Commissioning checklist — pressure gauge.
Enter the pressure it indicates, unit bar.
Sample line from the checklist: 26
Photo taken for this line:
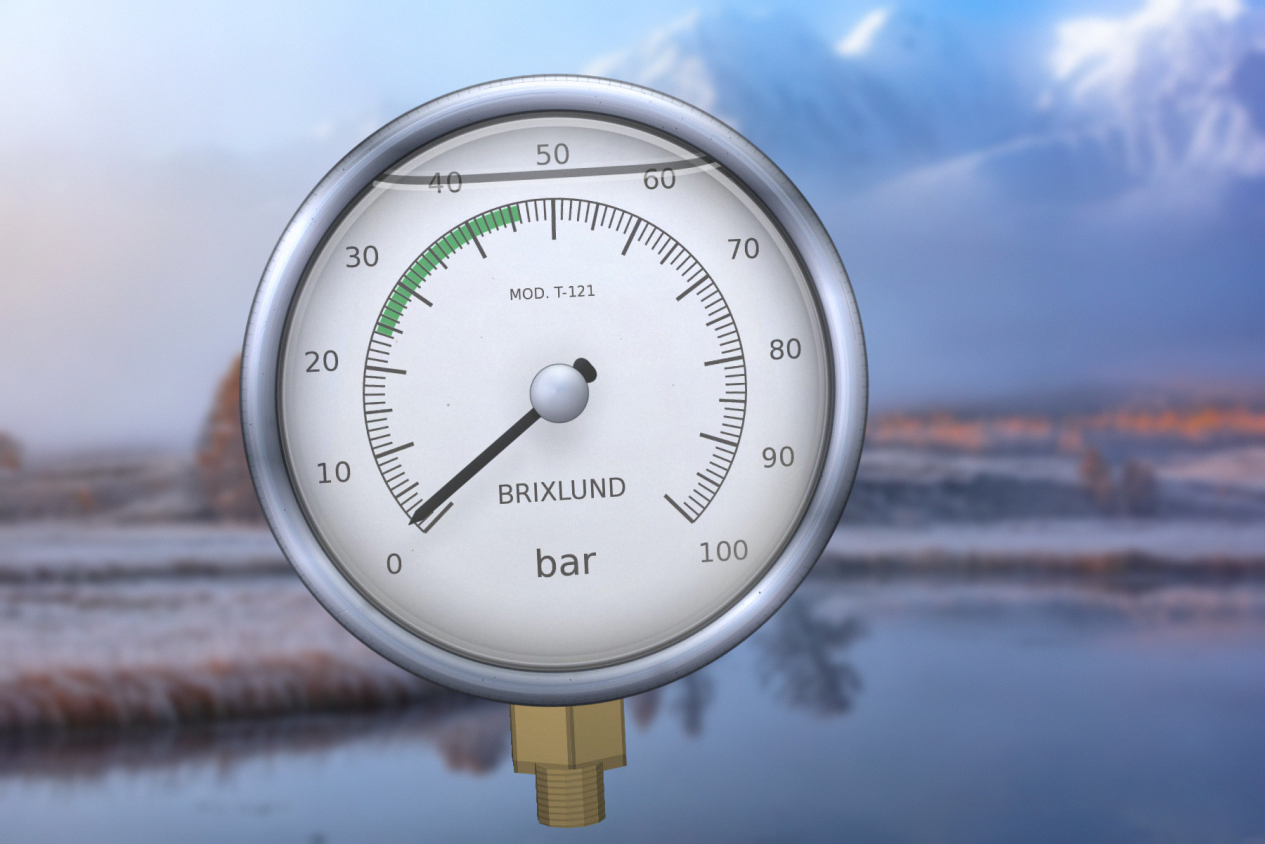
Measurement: 2
